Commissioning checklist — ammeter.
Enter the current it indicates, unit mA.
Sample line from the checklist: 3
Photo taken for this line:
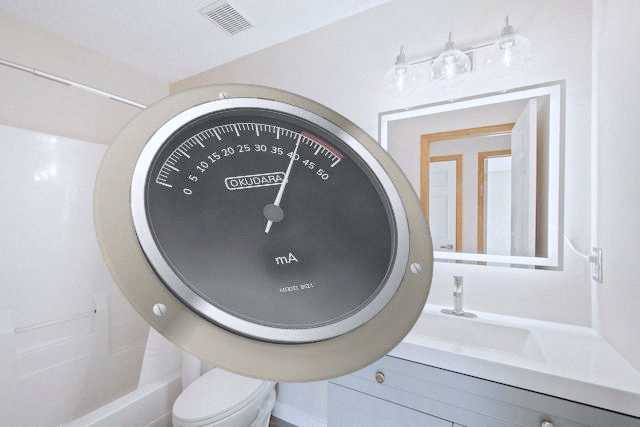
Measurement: 40
